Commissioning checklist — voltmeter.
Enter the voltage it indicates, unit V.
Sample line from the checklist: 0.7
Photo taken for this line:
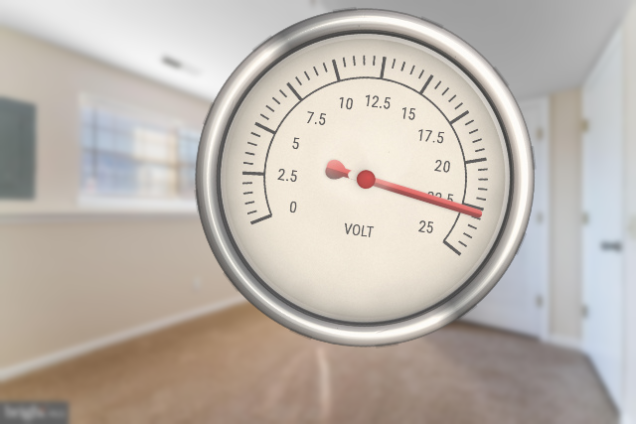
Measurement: 22.75
